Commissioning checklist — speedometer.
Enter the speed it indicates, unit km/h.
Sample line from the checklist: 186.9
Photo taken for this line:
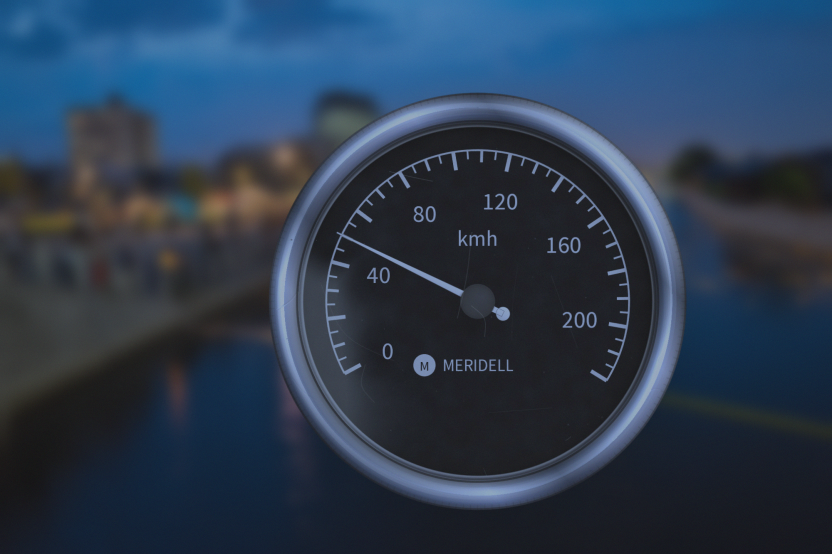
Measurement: 50
